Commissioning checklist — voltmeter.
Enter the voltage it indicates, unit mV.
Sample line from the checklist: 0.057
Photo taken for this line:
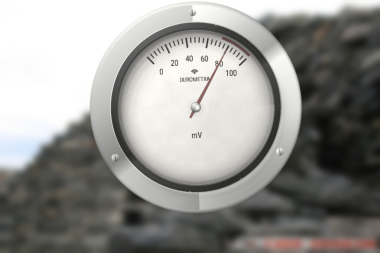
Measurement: 80
